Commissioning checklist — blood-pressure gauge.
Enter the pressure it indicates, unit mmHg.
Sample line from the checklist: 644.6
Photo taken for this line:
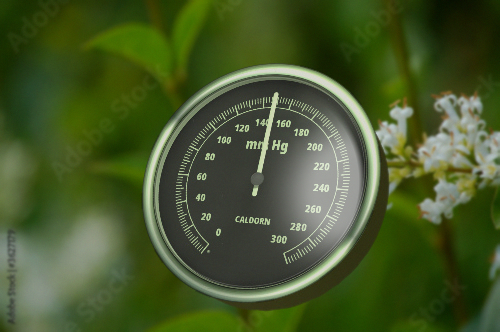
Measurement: 150
